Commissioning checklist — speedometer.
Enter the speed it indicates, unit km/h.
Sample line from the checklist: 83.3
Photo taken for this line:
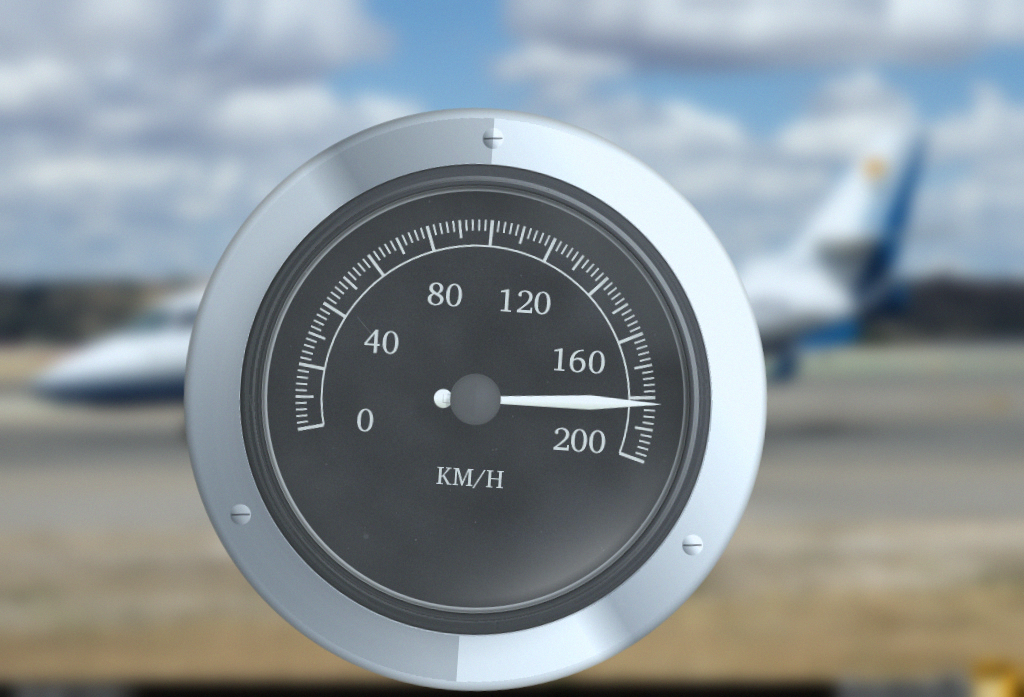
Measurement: 182
